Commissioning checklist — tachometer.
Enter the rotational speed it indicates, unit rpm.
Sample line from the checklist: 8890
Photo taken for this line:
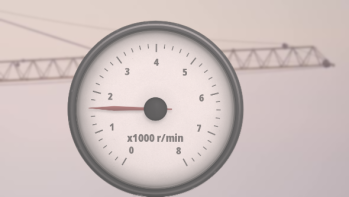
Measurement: 1600
